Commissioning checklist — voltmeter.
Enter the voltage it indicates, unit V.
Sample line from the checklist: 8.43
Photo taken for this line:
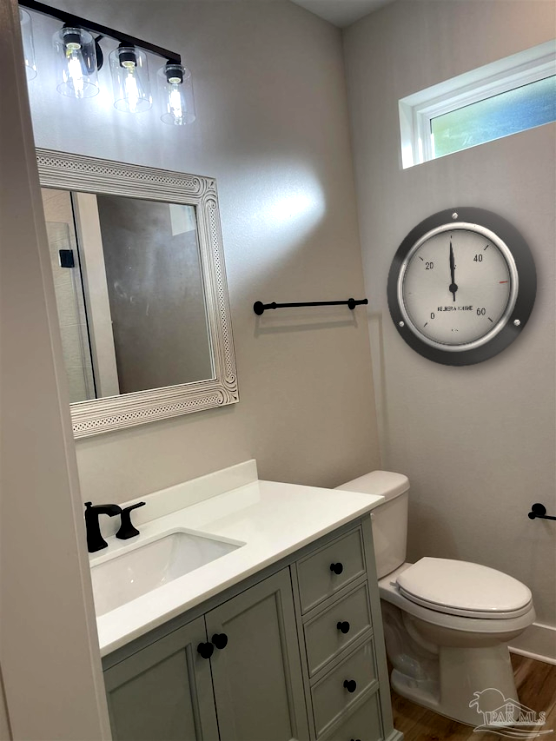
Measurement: 30
